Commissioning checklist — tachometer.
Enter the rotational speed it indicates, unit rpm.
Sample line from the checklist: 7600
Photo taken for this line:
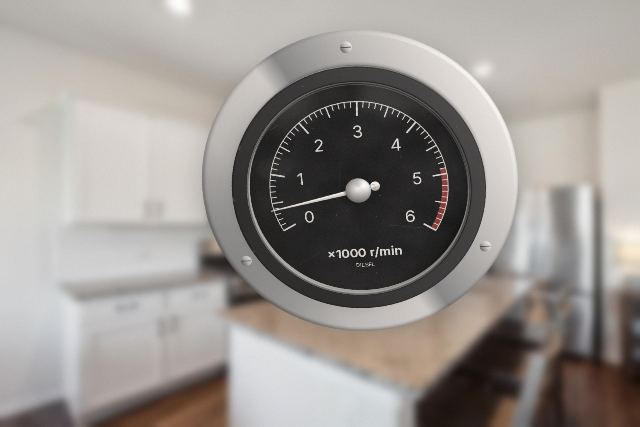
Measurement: 400
